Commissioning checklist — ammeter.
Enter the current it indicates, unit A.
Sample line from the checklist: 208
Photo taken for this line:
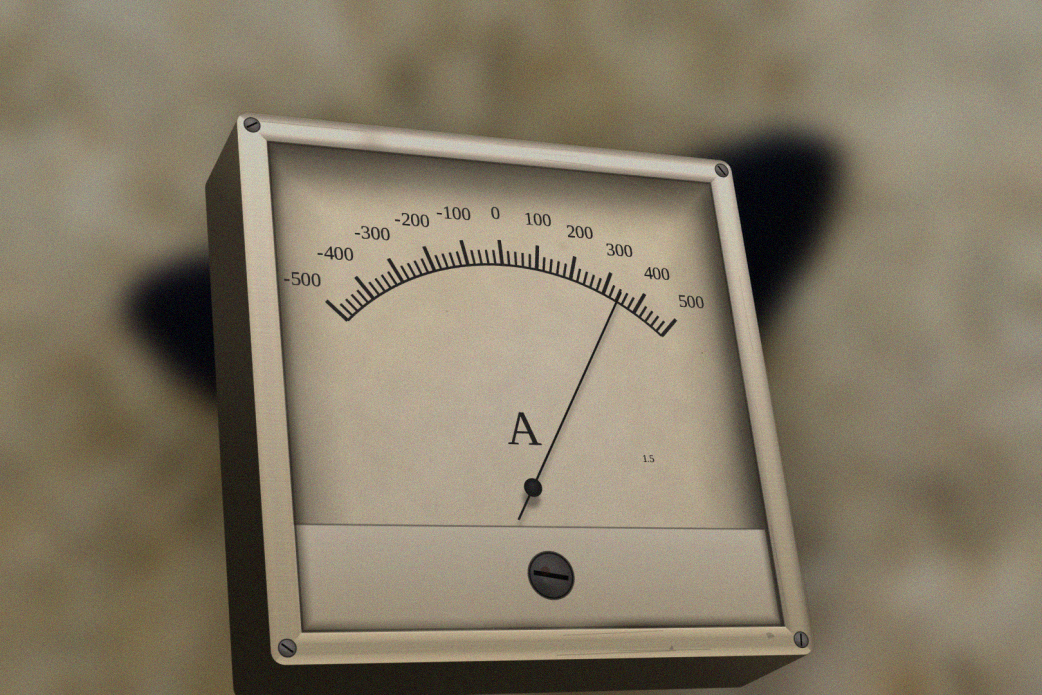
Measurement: 340
